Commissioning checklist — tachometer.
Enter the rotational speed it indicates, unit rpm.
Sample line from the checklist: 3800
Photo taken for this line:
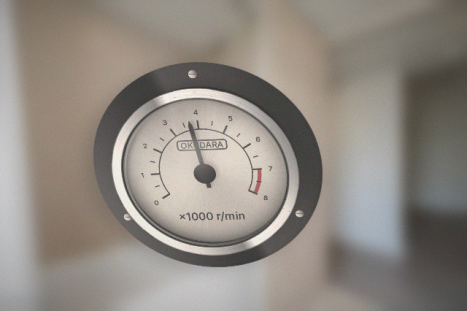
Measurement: 3750
